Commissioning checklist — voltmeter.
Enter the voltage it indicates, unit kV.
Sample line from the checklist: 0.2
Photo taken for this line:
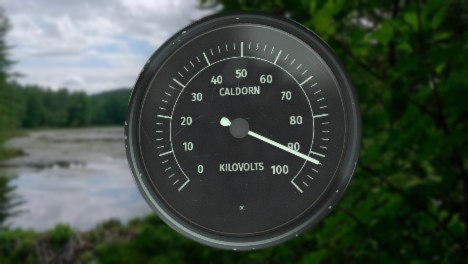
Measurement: 92
